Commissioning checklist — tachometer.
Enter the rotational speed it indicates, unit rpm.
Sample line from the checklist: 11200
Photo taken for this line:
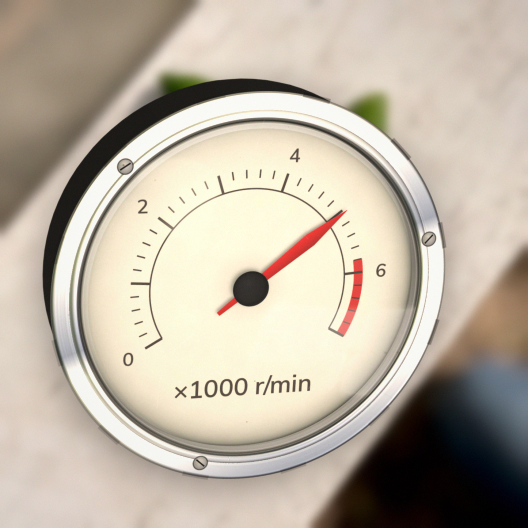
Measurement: 5000
